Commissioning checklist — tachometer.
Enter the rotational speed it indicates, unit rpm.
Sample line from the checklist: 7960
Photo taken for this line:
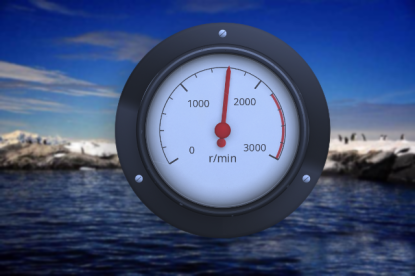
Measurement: 1600
